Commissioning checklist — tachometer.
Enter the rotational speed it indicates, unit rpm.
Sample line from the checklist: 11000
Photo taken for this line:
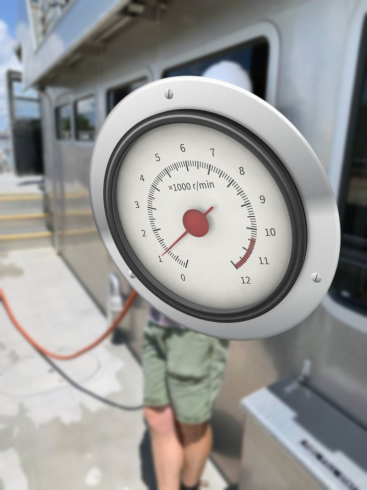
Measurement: 1000
